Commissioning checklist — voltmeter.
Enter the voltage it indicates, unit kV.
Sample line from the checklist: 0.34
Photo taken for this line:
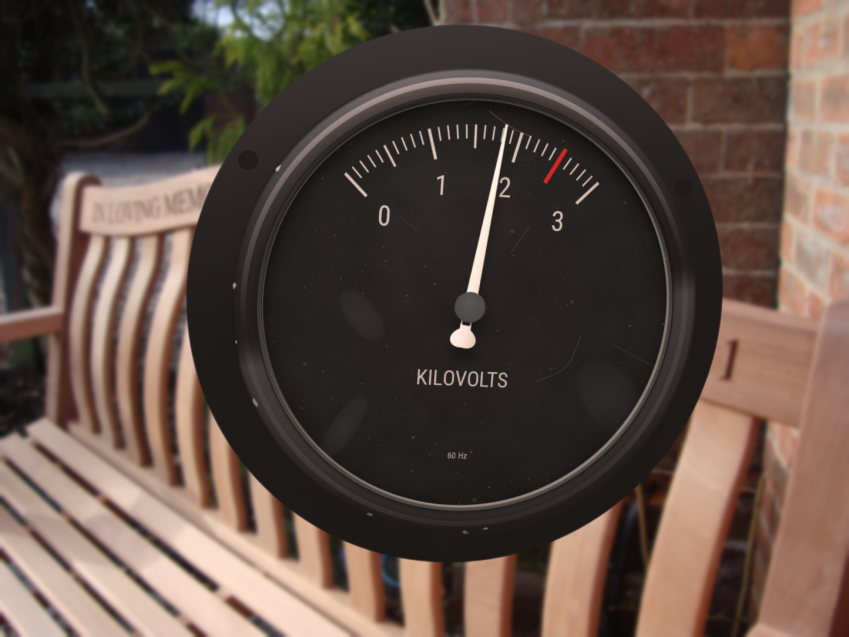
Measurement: 1.8
